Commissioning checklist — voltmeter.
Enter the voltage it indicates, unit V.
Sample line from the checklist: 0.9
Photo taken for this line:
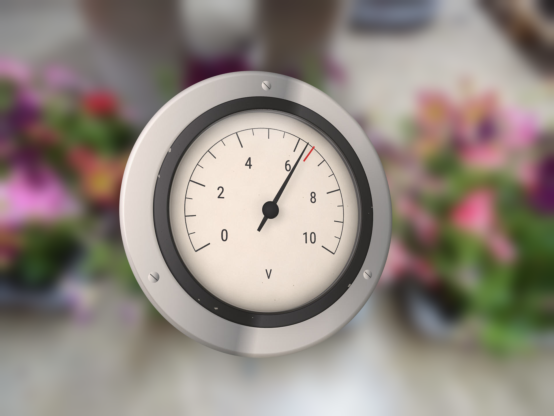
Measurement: 6.25
